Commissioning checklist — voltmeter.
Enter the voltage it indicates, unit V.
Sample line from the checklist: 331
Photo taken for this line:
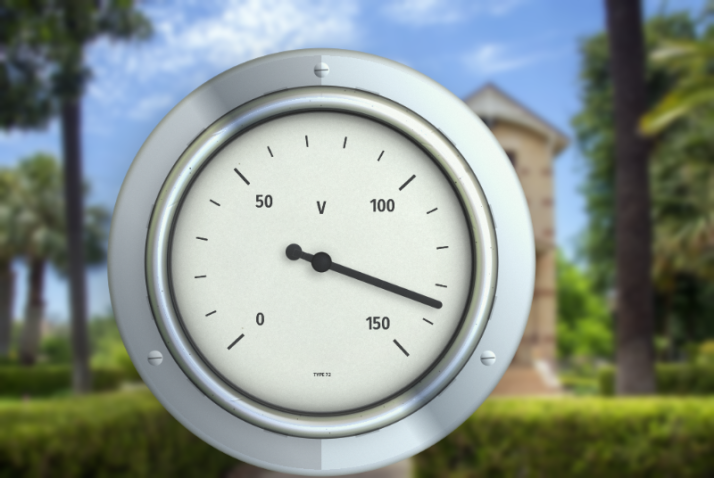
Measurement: 135
